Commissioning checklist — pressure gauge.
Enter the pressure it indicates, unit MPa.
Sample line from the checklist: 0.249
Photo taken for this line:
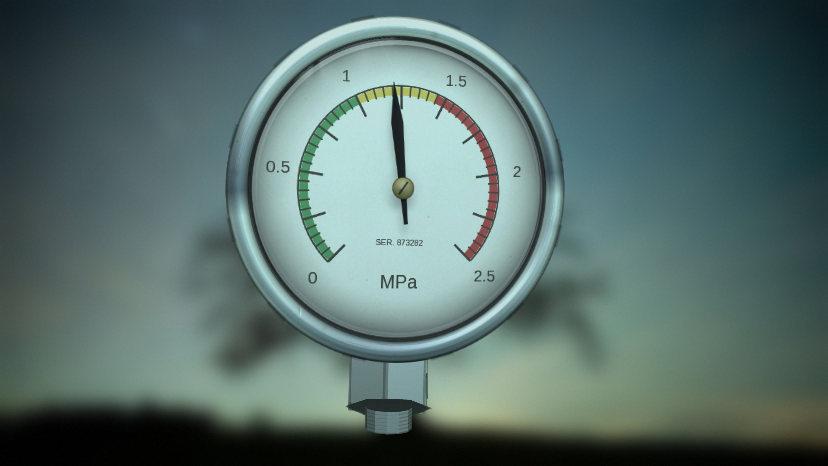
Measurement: 1.2
